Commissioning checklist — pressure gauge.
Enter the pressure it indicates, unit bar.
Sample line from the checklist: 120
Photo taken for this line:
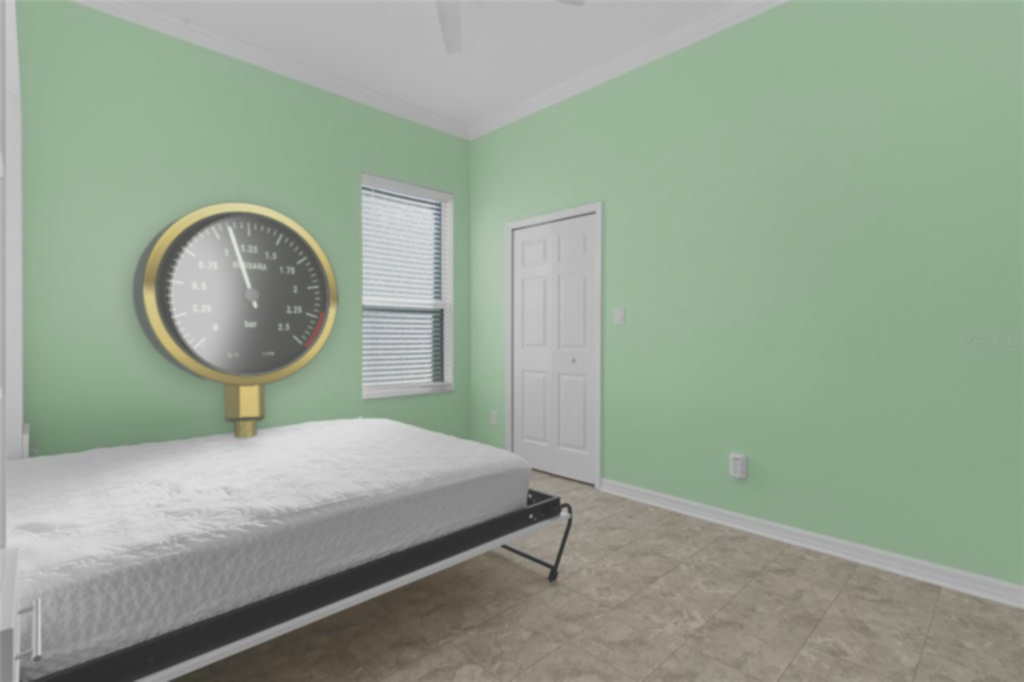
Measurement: 1.1
